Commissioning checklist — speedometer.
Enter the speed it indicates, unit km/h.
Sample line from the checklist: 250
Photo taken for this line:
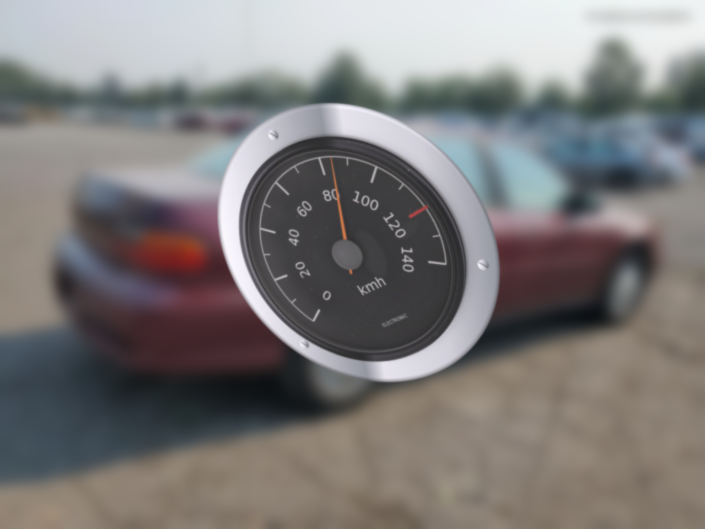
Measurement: 85
